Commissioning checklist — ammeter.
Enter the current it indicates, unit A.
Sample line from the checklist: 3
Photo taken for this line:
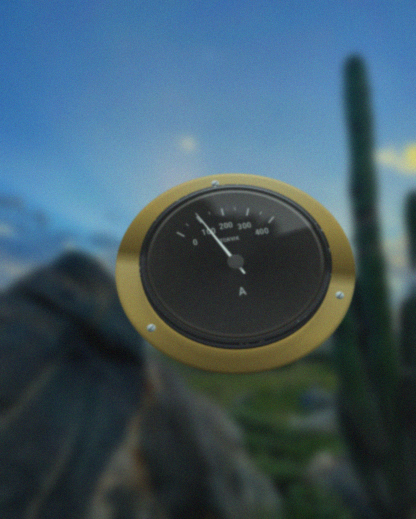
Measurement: 100
